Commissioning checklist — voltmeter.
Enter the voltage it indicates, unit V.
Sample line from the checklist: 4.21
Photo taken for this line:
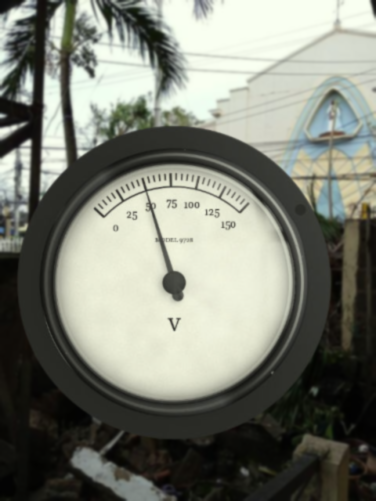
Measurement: 50
